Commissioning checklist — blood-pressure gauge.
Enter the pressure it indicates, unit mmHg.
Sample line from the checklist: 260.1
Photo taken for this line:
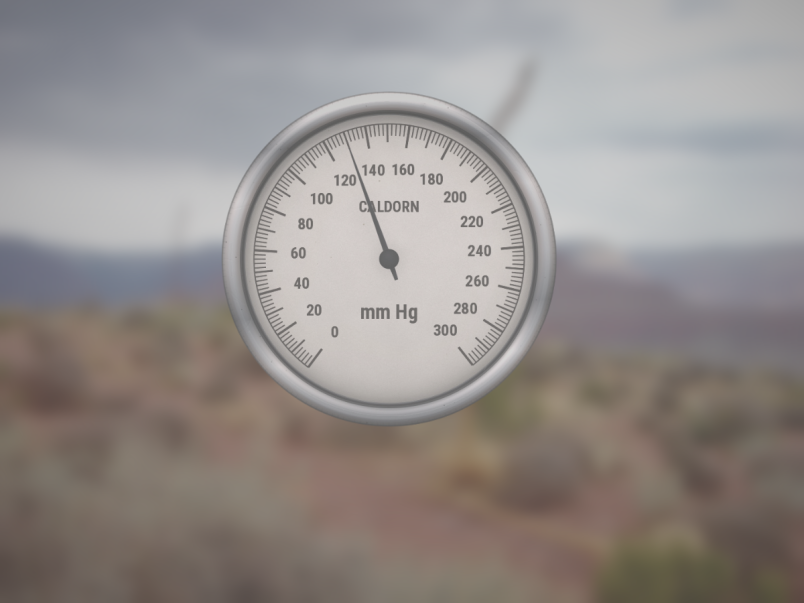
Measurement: 130
